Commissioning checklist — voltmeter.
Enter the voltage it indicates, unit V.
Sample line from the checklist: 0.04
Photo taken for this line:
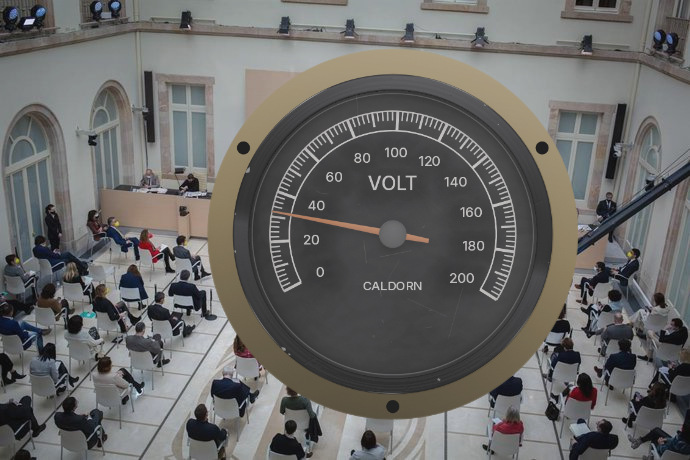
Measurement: 32
